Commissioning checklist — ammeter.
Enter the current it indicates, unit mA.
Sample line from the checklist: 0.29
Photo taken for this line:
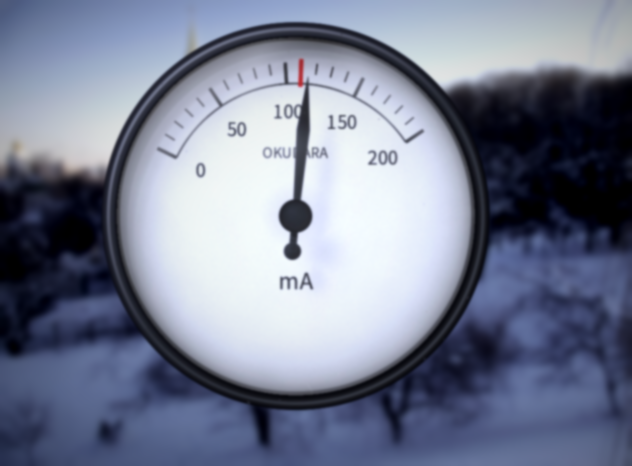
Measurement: 115
